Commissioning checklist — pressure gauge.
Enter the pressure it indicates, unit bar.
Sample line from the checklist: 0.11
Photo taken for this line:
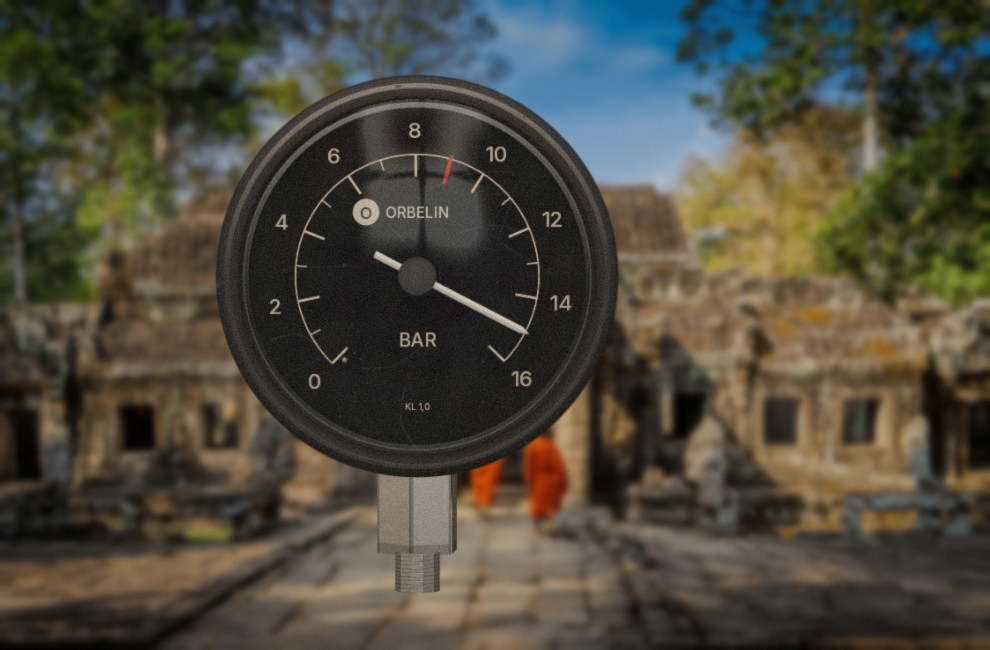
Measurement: 15
